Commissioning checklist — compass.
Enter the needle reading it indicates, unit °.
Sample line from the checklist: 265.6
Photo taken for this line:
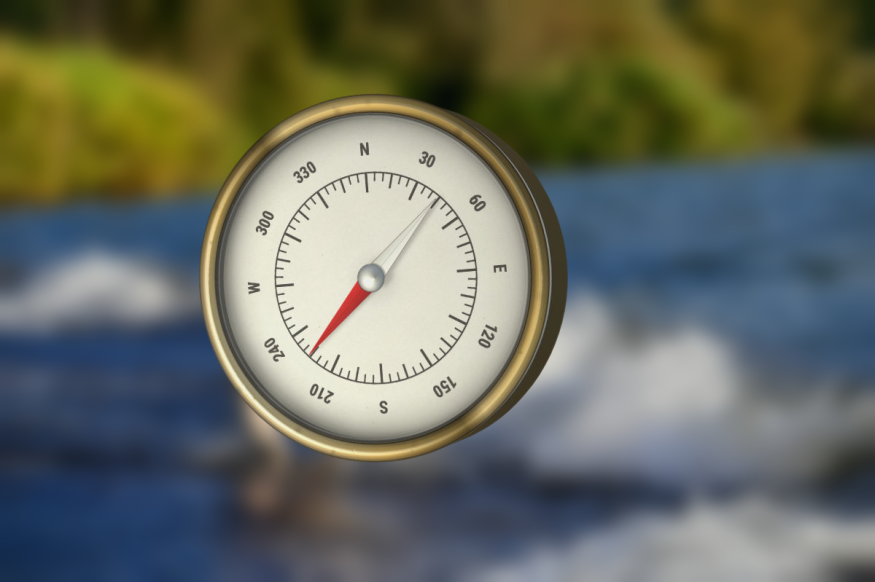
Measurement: 225
